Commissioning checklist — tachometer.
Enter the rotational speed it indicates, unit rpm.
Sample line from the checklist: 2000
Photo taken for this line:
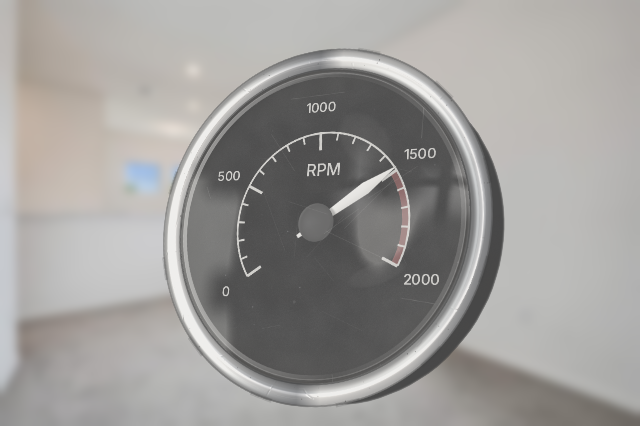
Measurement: 1500
